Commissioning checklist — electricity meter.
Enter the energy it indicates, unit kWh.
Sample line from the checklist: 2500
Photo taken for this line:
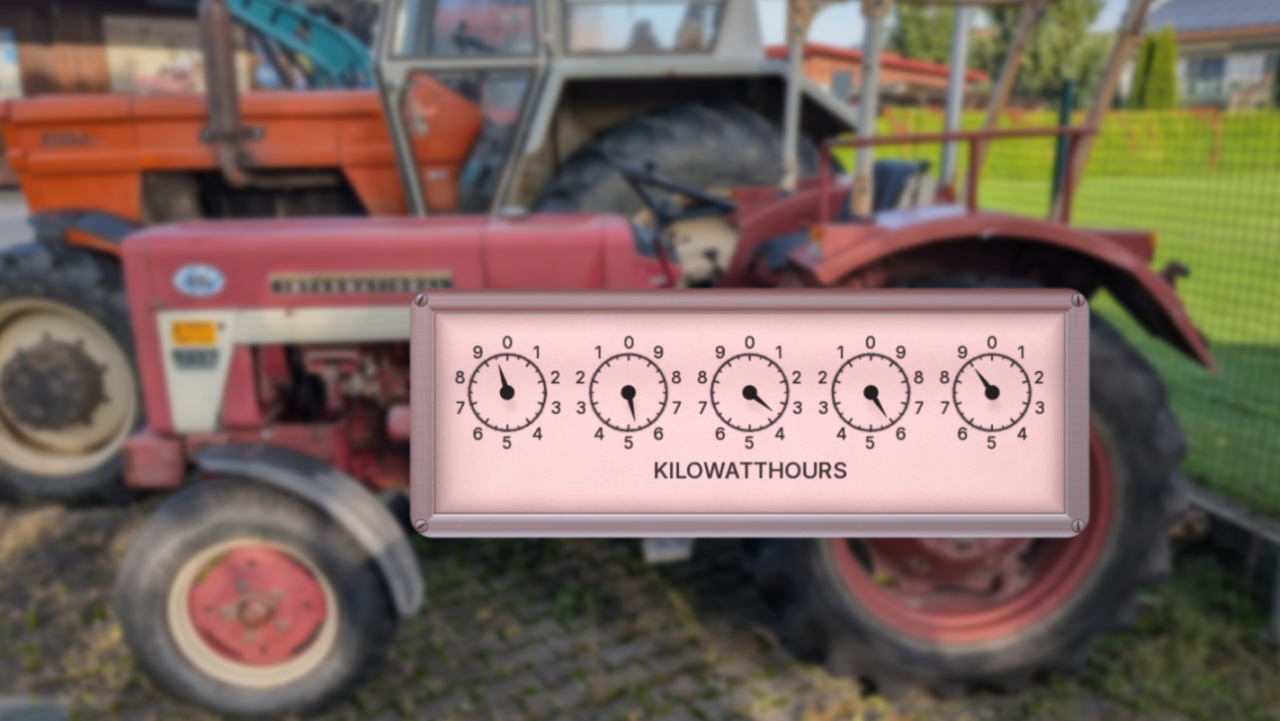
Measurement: 95359
